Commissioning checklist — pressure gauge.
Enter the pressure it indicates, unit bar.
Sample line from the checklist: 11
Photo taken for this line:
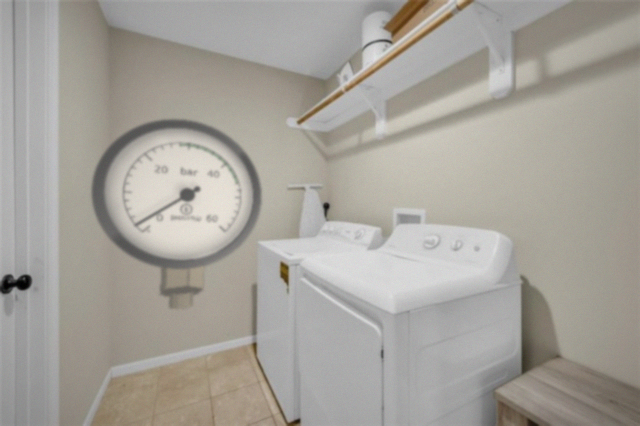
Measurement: 2
